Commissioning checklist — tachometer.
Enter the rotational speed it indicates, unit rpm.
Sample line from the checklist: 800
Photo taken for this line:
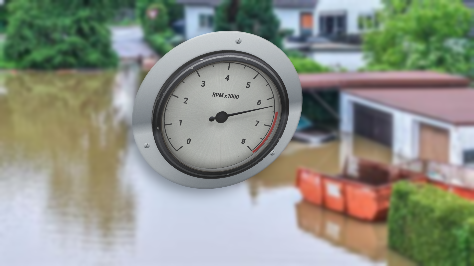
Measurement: 6250
